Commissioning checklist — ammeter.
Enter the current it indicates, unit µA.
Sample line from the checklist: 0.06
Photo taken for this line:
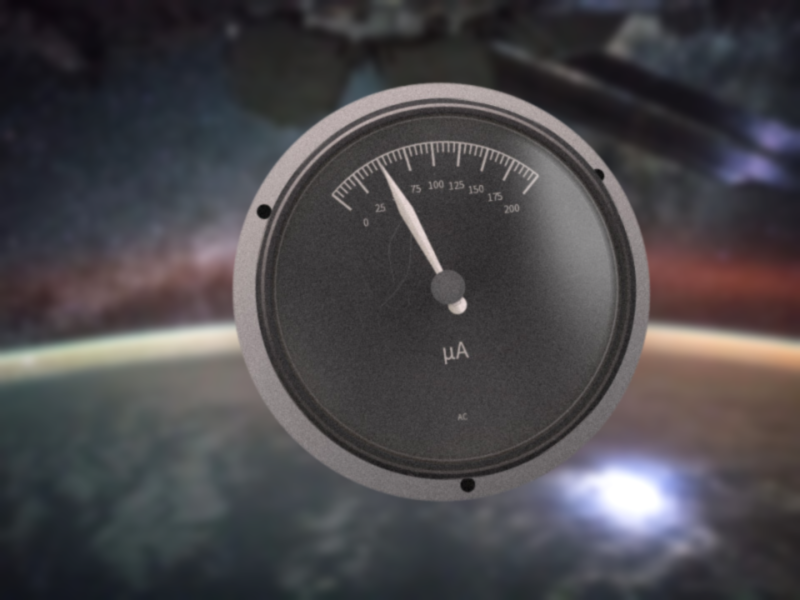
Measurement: 50
